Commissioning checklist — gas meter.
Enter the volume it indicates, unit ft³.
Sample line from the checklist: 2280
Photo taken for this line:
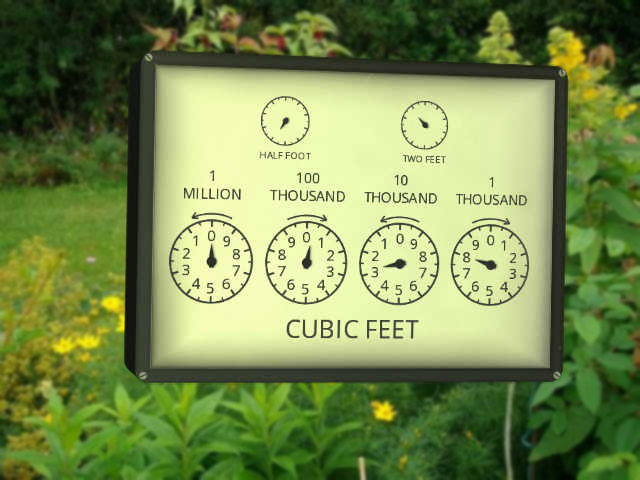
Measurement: 2800
